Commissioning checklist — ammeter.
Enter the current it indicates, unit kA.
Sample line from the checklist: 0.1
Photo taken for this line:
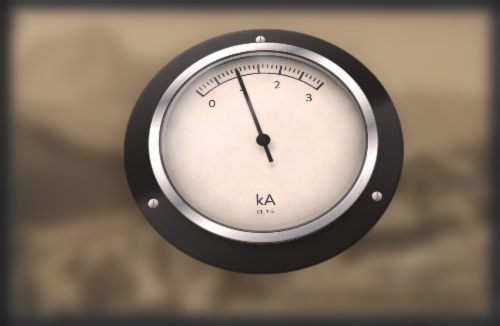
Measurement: 1
